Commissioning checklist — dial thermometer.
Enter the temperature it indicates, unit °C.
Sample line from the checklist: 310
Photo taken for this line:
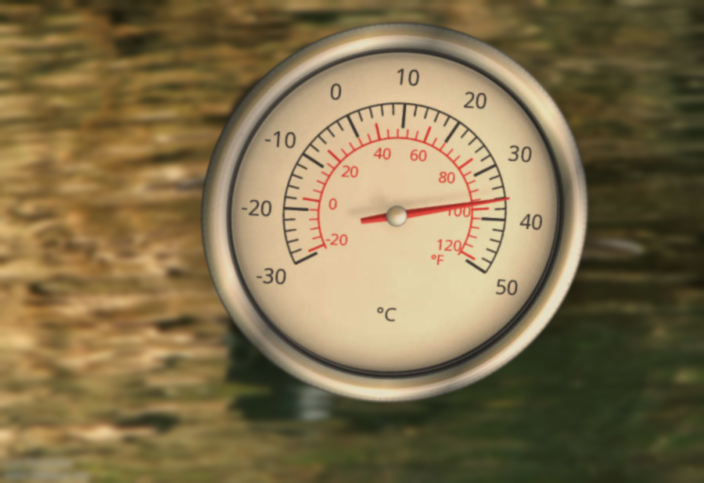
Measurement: 36
